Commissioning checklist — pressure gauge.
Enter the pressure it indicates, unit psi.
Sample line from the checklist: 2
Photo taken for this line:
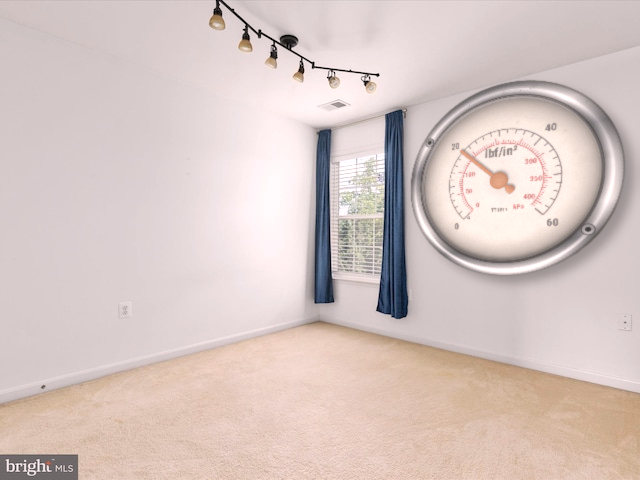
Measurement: 20
